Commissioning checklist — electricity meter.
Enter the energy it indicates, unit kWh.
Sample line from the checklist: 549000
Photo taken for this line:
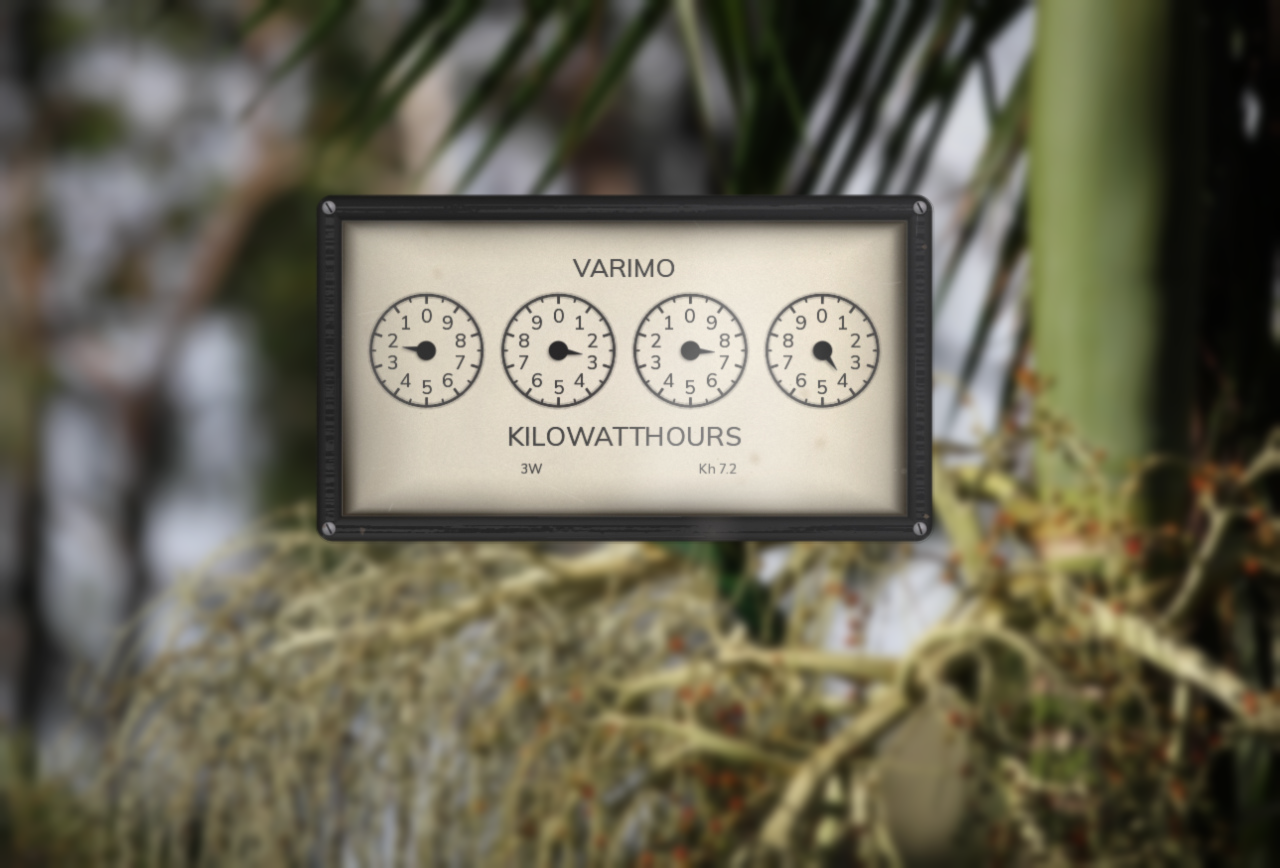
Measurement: 2274
